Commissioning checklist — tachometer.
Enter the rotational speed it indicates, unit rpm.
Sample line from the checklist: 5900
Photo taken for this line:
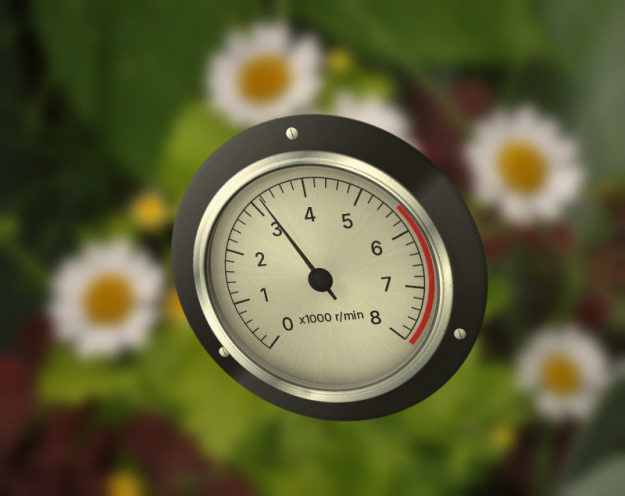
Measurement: 3200
